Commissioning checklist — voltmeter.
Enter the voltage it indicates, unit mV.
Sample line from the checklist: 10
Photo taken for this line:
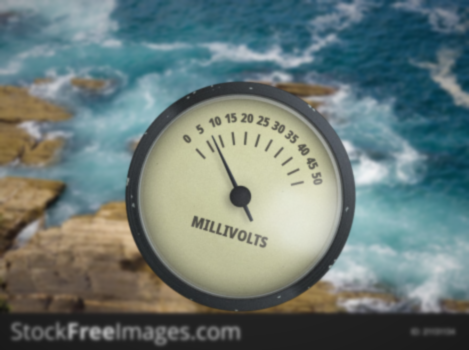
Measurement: 7.5
